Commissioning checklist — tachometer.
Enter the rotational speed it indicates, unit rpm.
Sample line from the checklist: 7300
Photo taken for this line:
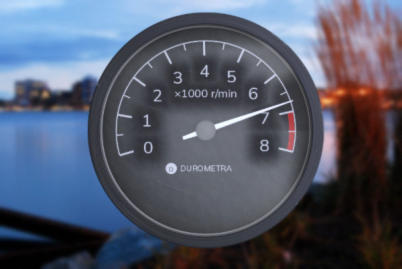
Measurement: 6750
